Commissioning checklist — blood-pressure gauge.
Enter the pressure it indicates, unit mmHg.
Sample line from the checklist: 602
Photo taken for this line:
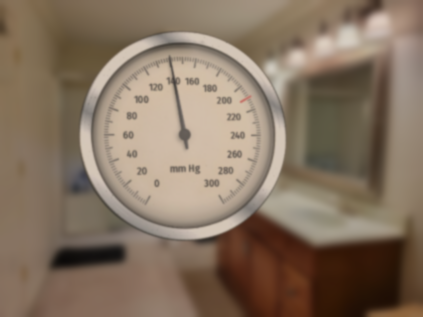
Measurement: 140
